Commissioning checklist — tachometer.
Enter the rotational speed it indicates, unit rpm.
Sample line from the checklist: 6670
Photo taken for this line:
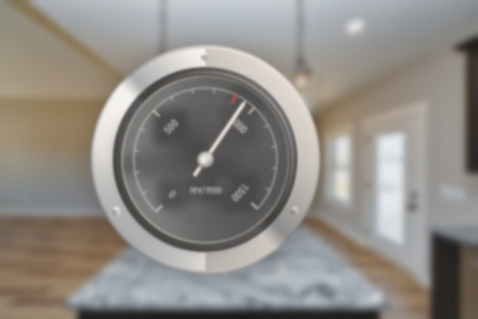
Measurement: 950
